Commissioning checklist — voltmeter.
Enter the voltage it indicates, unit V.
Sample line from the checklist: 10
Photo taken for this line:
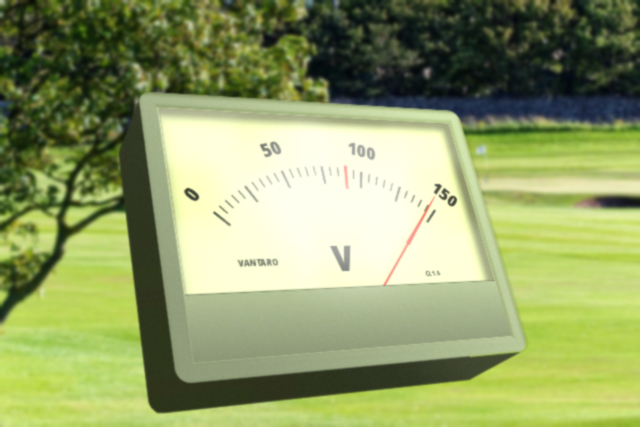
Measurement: 145
